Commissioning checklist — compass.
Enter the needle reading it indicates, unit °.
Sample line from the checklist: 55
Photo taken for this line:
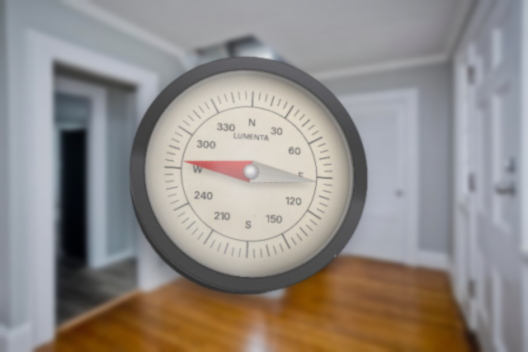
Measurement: 275
